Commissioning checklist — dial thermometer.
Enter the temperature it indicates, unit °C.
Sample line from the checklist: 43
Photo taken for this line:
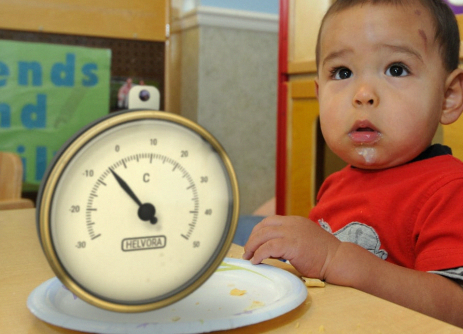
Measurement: -5
